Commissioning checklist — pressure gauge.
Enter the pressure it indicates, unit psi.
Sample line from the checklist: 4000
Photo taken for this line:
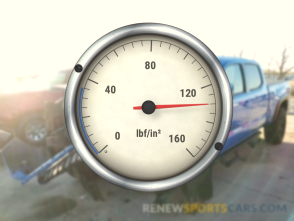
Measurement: 130
